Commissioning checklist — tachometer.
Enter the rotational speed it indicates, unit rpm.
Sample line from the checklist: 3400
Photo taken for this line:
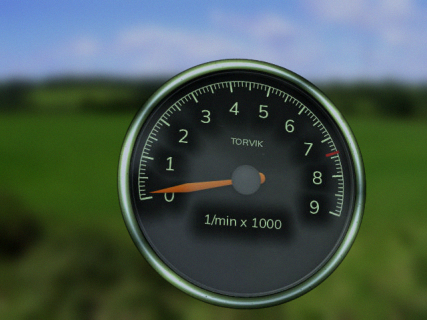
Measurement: 100
